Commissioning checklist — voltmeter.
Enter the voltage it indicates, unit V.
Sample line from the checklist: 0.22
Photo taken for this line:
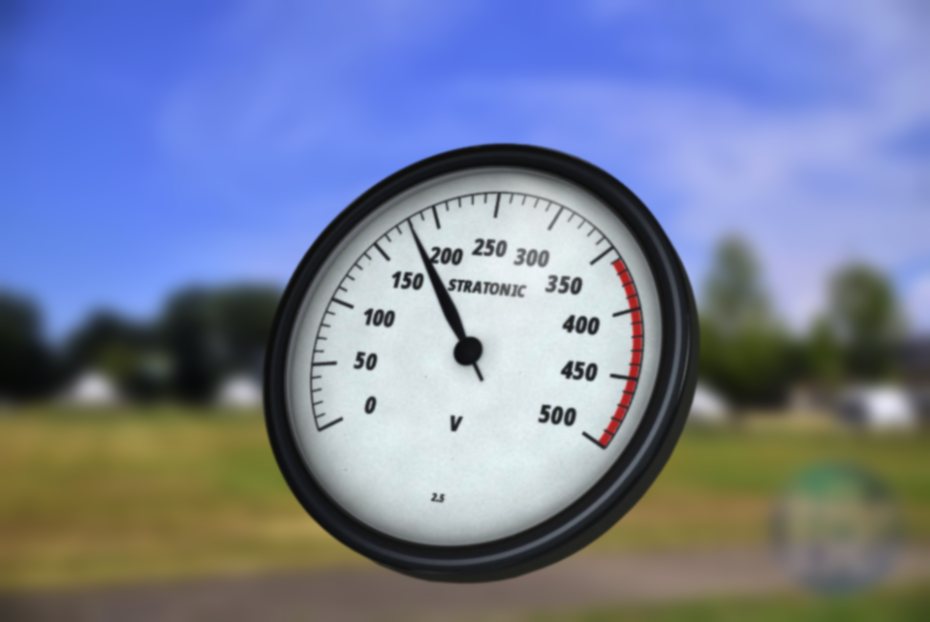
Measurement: 180
